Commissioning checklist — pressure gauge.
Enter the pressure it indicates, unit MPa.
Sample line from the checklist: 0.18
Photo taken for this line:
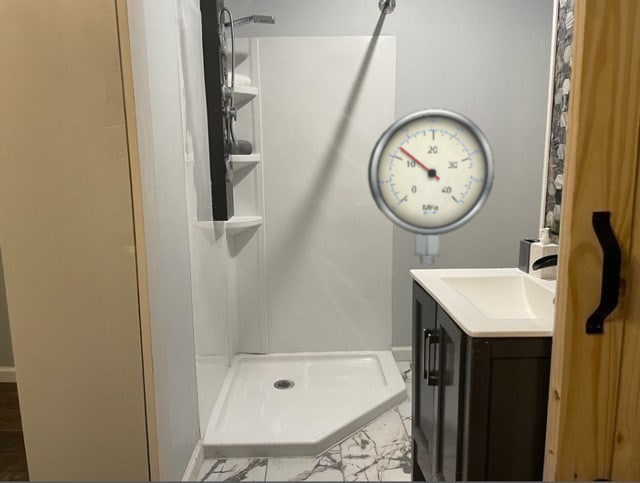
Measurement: 12
